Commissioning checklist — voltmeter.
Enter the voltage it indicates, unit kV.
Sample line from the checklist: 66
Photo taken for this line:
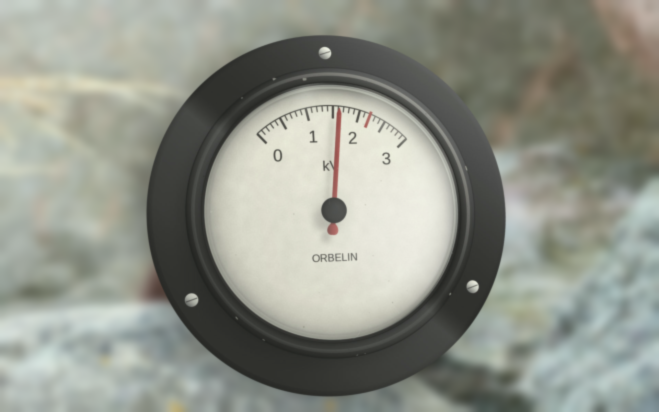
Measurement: 1.6
